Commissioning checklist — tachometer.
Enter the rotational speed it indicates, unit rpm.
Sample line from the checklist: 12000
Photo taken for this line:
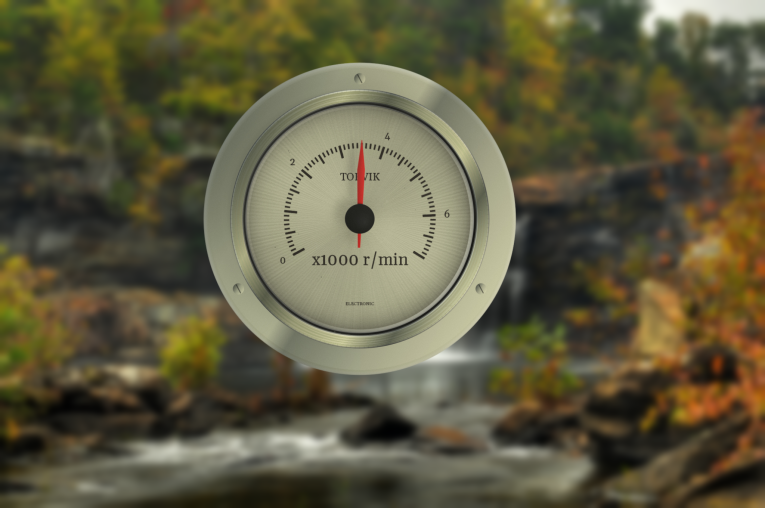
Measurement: 3500
